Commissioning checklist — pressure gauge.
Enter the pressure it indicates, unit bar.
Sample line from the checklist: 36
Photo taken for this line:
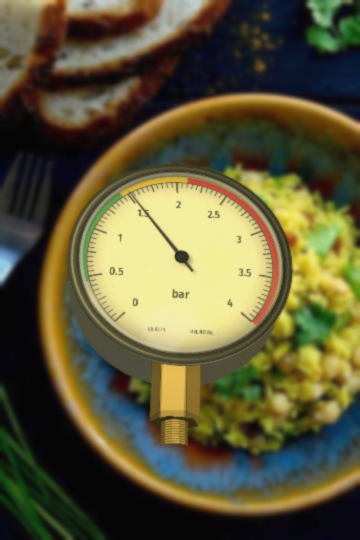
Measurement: 1.5
